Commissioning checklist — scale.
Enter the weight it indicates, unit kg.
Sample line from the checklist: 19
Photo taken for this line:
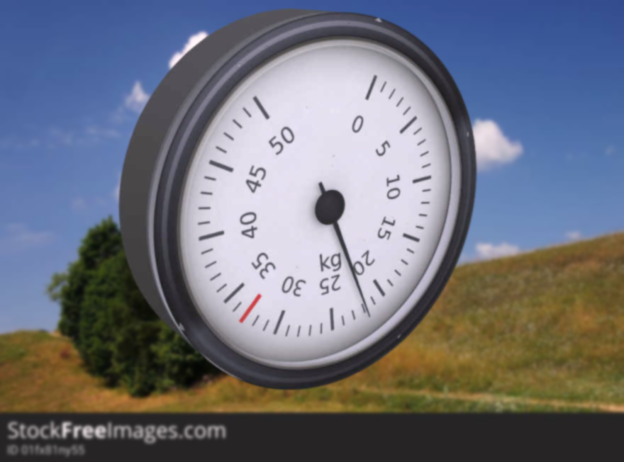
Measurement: 22
